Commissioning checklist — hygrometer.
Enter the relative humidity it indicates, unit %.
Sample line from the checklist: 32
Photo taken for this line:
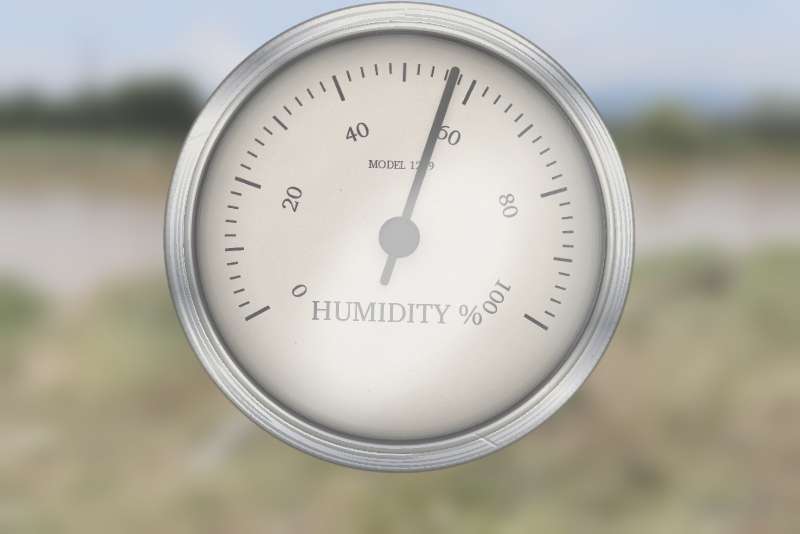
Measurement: 57
